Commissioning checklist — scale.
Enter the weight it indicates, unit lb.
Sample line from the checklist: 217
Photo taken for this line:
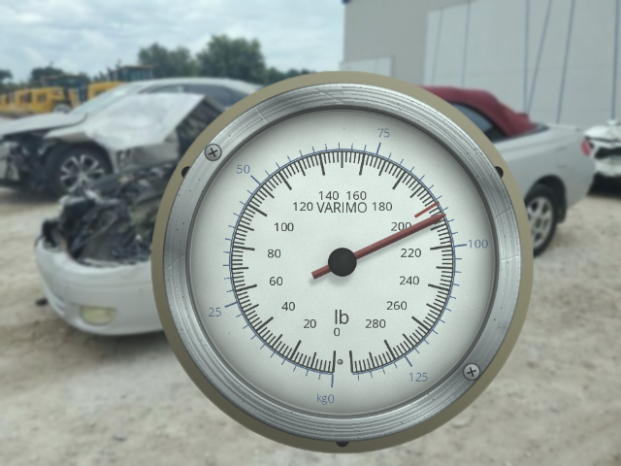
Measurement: 206
